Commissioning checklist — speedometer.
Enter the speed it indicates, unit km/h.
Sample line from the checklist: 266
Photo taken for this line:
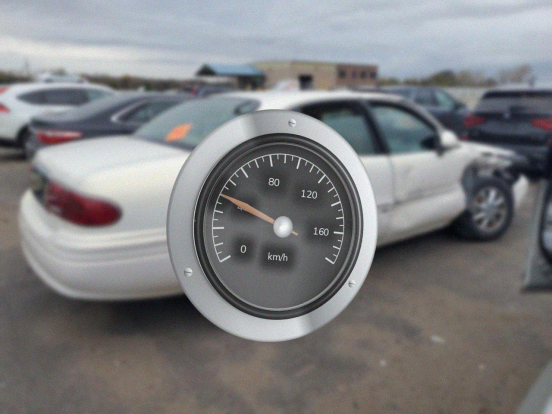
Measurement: 40
